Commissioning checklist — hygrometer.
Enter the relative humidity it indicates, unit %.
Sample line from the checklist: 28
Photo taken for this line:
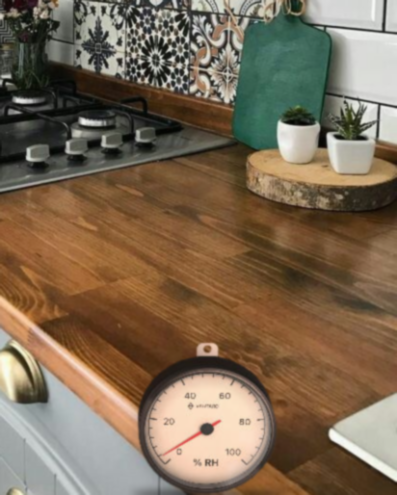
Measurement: 4
